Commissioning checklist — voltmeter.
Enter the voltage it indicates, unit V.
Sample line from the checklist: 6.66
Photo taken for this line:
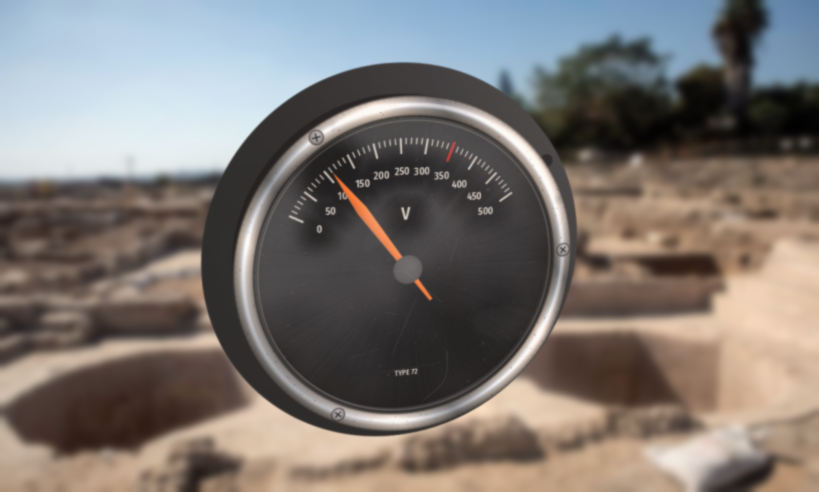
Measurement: 110
